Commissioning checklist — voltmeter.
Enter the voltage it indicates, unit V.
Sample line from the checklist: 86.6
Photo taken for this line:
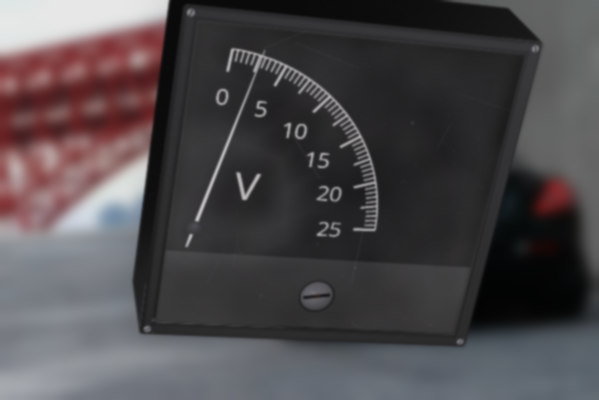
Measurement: 2.5
